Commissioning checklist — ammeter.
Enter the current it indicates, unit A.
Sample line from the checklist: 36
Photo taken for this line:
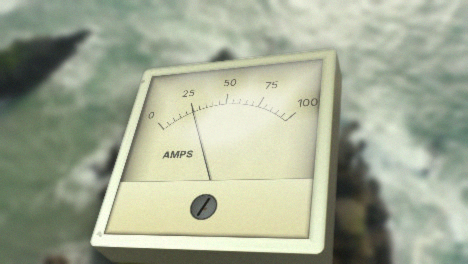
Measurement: 25
